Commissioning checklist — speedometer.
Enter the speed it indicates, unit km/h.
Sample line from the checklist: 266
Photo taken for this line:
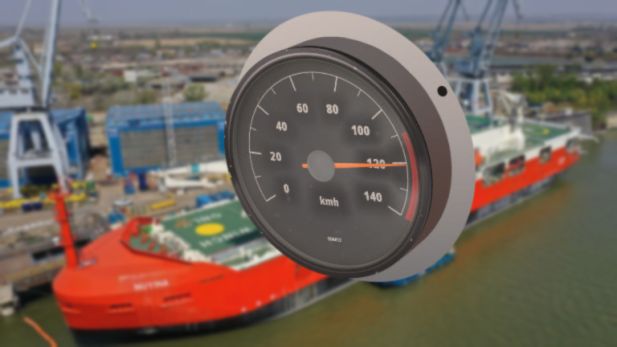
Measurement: 120
